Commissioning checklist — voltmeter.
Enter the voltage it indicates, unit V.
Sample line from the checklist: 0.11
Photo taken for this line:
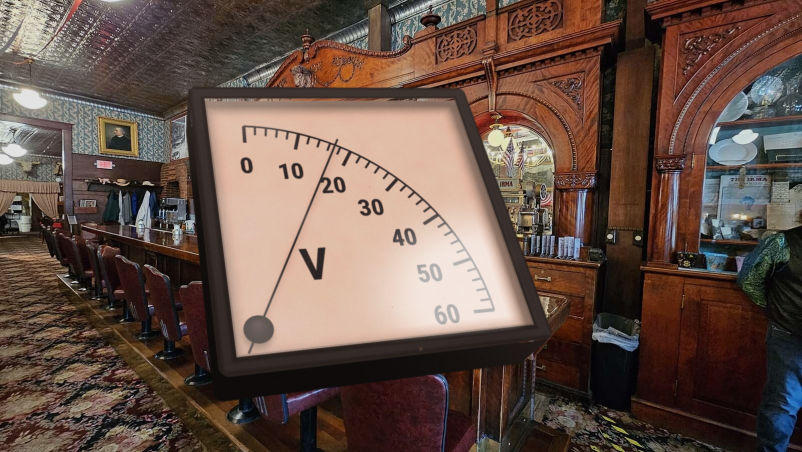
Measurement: 17
